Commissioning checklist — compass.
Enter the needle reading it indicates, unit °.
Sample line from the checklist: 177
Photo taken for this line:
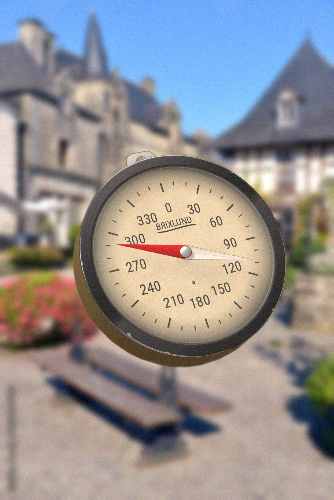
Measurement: 290
